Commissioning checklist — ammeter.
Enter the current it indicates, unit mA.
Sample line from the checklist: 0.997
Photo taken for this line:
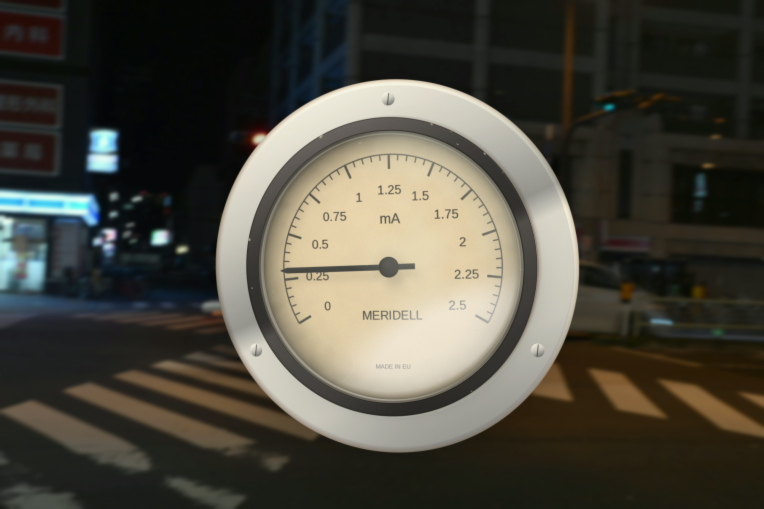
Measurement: 0.3
